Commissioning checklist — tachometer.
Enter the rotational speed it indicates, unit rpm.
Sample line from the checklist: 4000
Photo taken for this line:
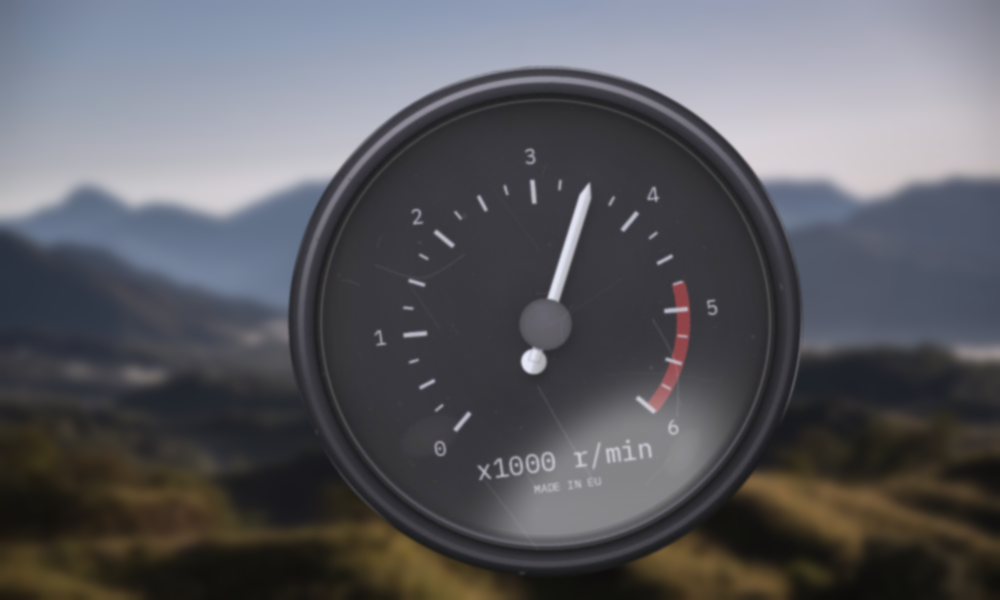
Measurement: 3500
